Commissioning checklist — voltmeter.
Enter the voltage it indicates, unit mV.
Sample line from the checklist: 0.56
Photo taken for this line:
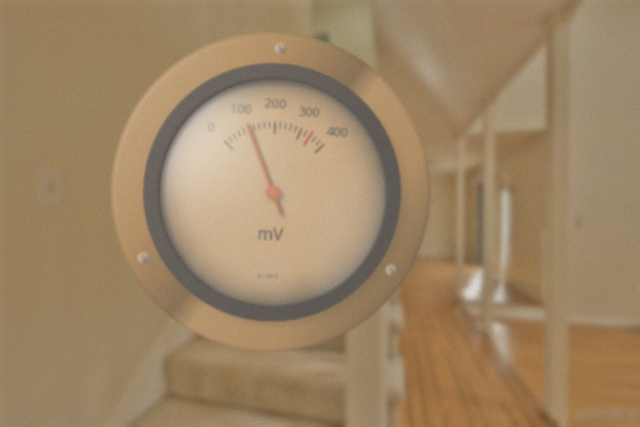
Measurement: 100
